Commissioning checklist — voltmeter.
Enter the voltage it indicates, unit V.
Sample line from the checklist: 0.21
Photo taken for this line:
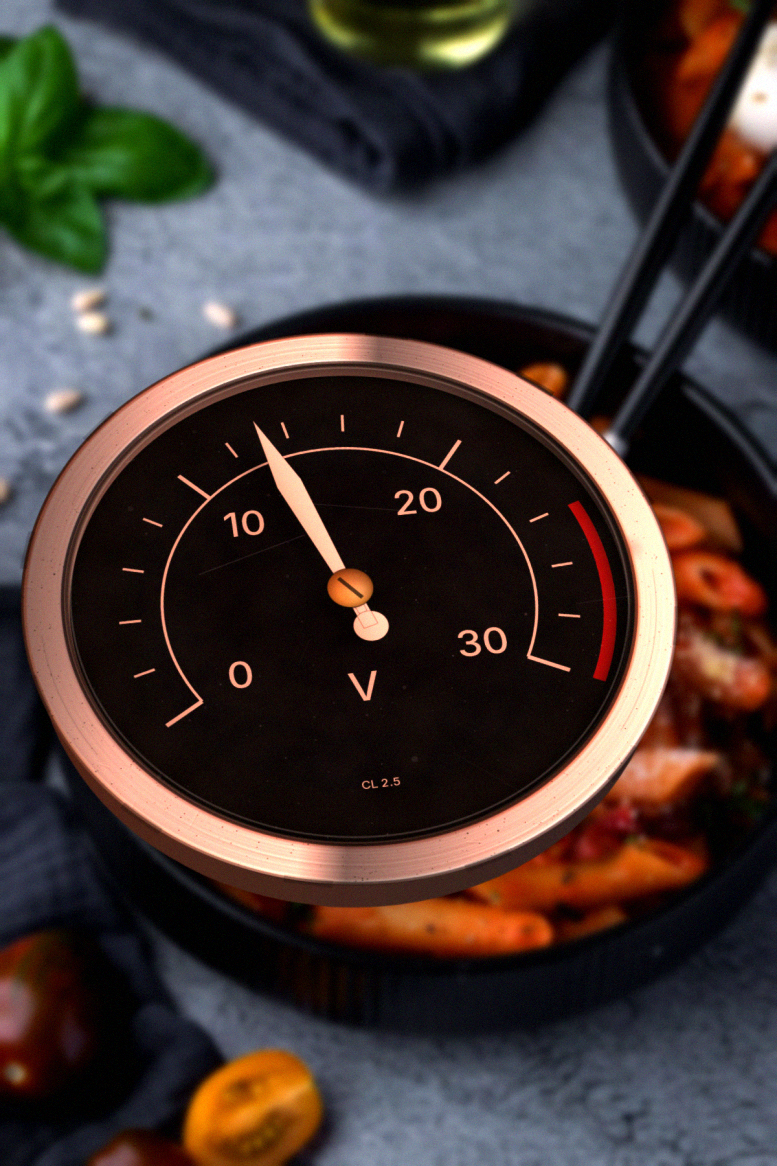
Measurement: 13
